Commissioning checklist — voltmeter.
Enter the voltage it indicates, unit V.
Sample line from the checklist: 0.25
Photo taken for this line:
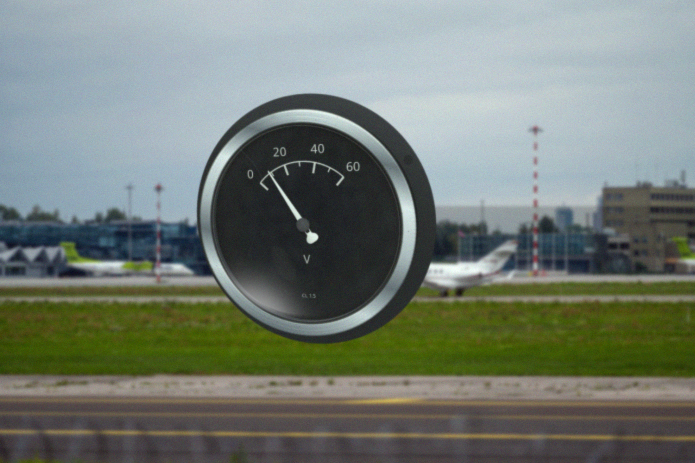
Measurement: 10
